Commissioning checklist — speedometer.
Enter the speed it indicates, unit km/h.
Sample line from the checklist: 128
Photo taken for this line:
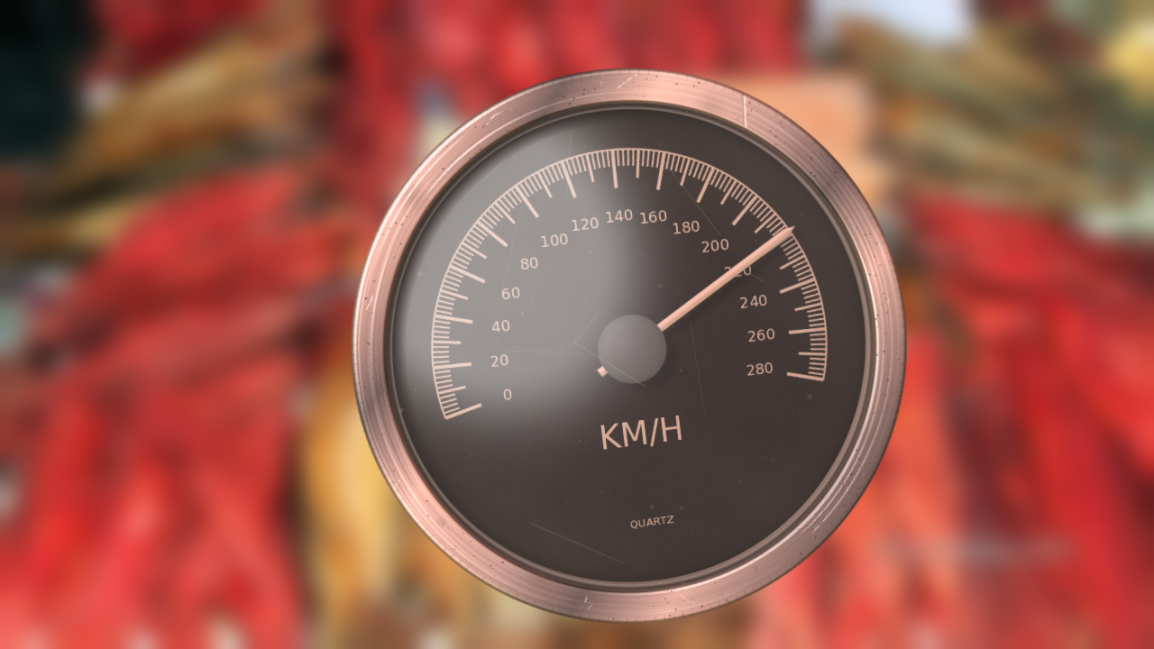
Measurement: 218
